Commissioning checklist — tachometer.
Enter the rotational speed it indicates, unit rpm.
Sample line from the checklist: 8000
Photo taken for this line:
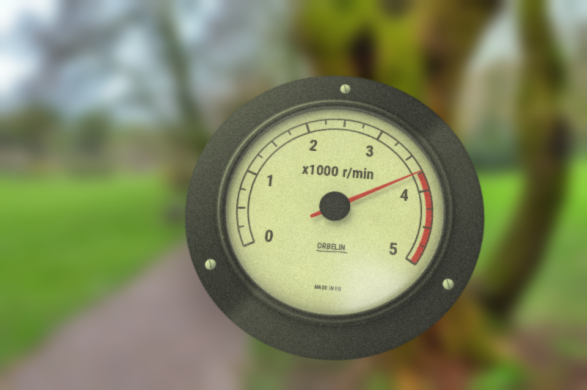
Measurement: 3750
